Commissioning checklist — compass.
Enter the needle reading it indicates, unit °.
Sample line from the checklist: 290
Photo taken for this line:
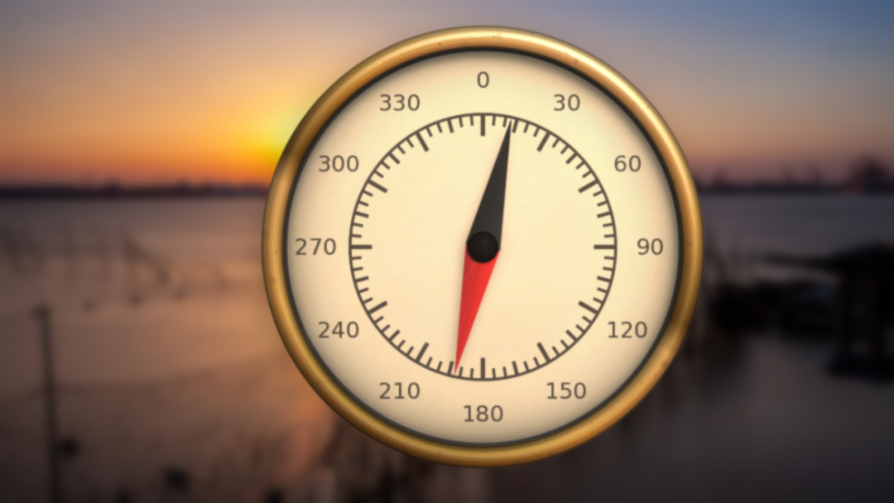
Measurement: 192.5
